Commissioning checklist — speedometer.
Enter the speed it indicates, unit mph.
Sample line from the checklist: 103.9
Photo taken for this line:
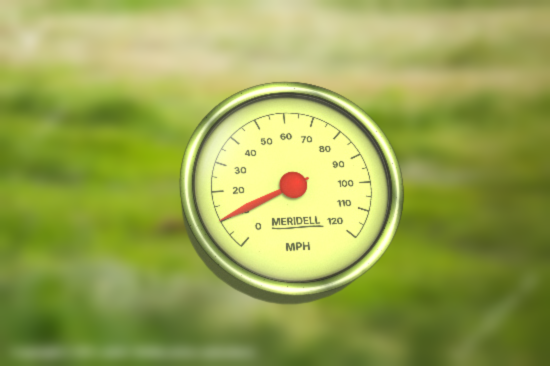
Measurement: 10
